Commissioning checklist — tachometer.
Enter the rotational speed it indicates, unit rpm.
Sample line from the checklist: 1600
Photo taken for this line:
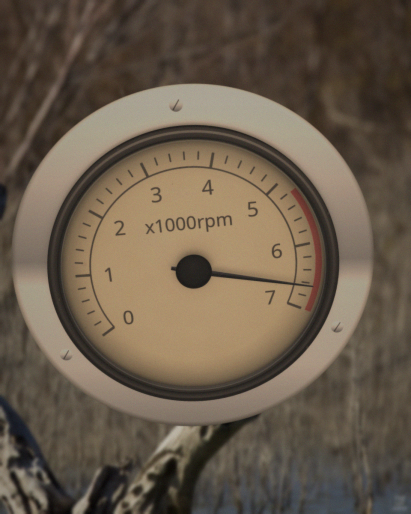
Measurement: 6600
